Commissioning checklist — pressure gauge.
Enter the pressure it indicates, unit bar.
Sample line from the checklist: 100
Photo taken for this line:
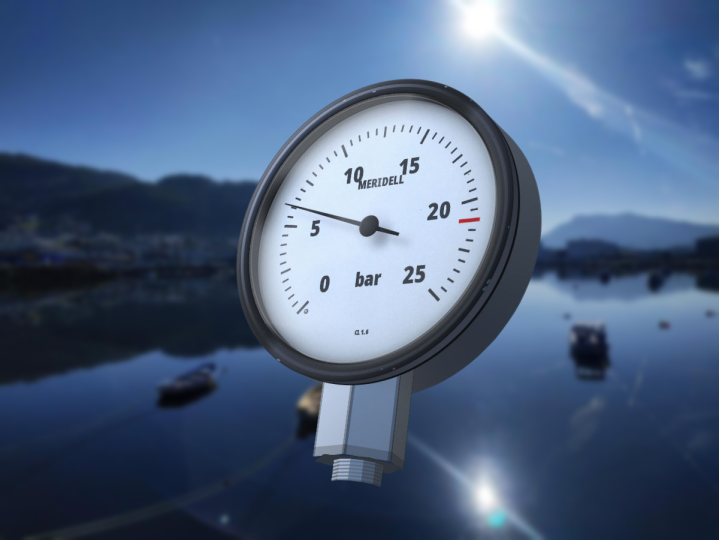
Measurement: 6
